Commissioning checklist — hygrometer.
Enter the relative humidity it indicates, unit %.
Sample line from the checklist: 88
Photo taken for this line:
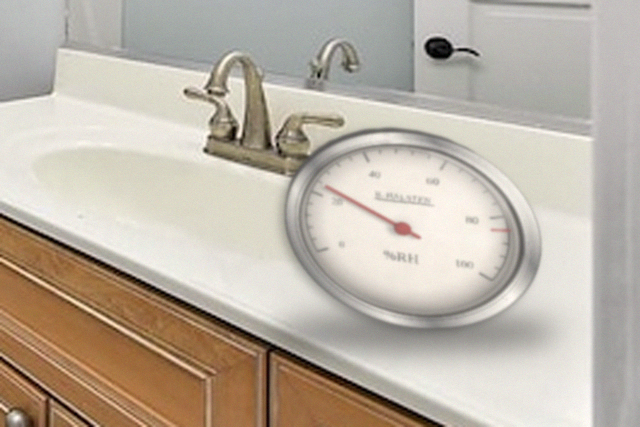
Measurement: 24
